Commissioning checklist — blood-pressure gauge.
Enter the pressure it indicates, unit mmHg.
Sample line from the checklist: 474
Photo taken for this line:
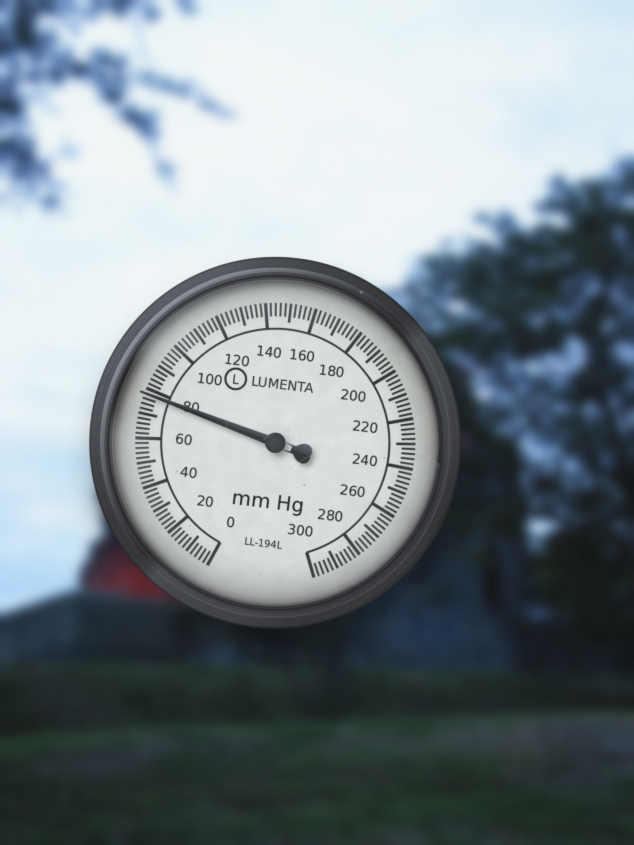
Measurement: 78
